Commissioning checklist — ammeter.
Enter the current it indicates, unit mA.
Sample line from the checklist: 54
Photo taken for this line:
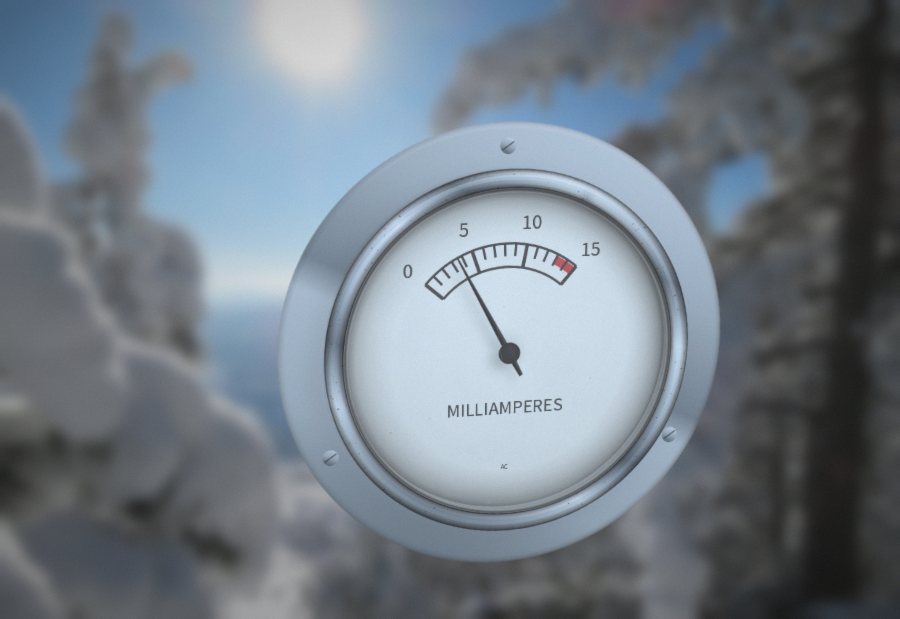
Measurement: 3.5
